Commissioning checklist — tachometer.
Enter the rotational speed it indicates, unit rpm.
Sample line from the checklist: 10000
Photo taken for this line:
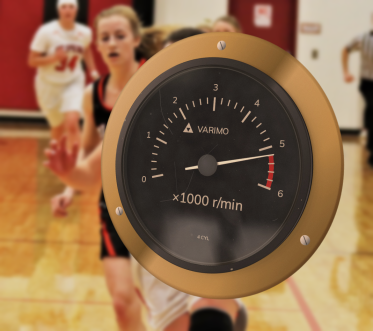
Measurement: 5200
